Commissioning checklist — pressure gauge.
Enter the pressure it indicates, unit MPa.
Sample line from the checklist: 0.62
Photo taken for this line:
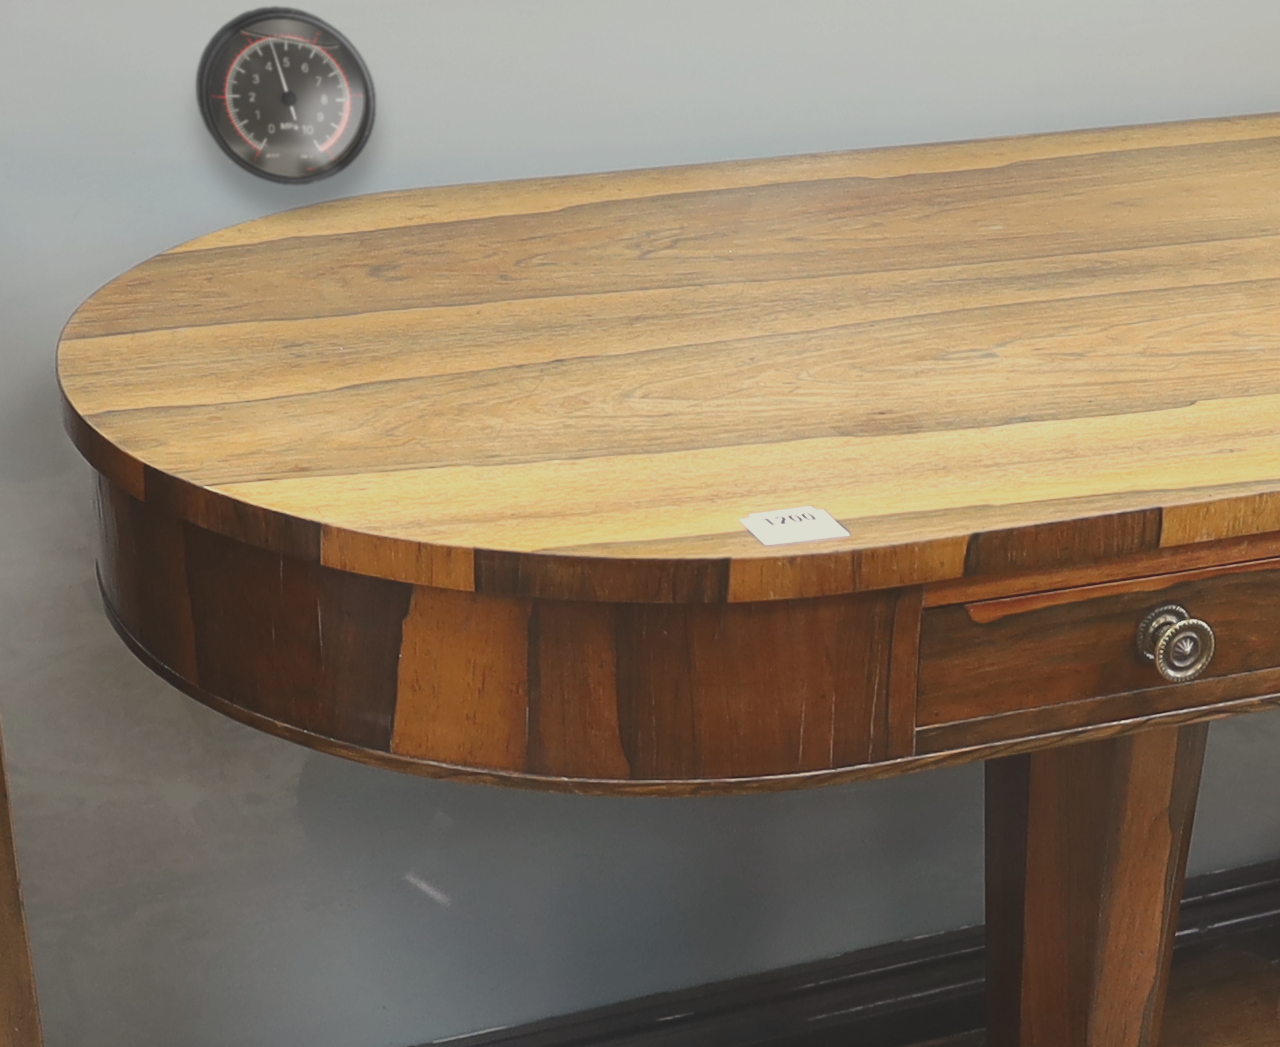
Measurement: 4.5
